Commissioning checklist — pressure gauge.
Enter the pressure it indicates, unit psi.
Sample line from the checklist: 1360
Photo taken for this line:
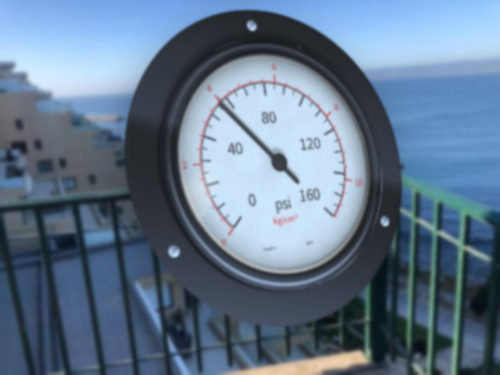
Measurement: 55
